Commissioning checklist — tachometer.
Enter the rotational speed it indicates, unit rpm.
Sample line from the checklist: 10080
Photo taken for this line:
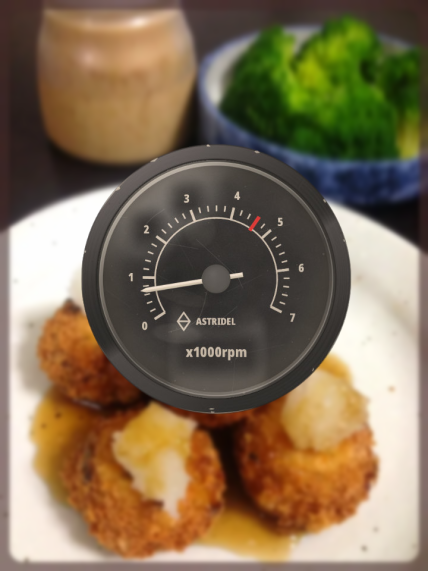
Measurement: 700
